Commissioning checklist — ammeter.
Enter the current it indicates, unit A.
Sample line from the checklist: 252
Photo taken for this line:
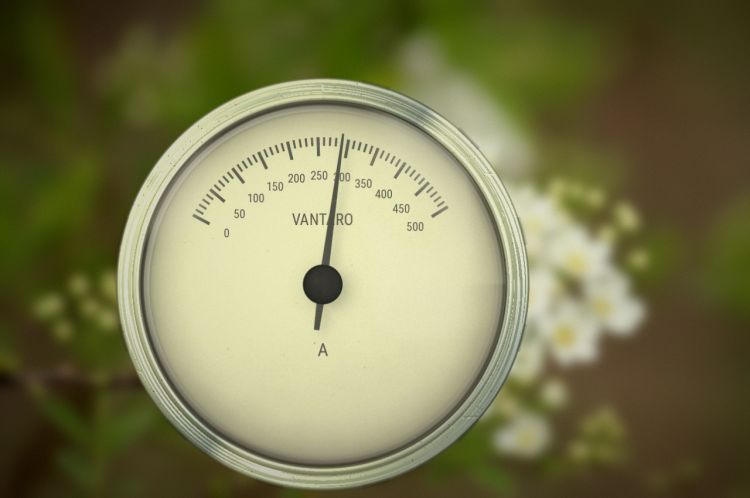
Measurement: 290
